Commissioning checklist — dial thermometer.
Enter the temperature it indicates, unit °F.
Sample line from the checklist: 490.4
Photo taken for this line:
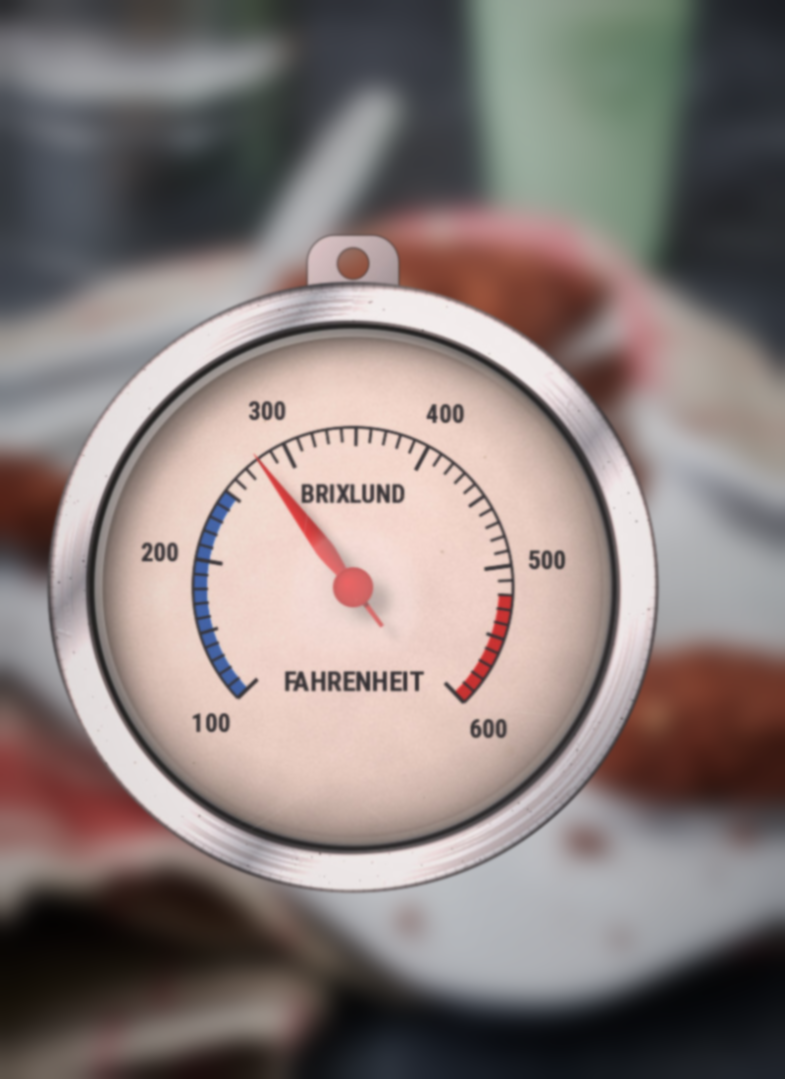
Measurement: 280
